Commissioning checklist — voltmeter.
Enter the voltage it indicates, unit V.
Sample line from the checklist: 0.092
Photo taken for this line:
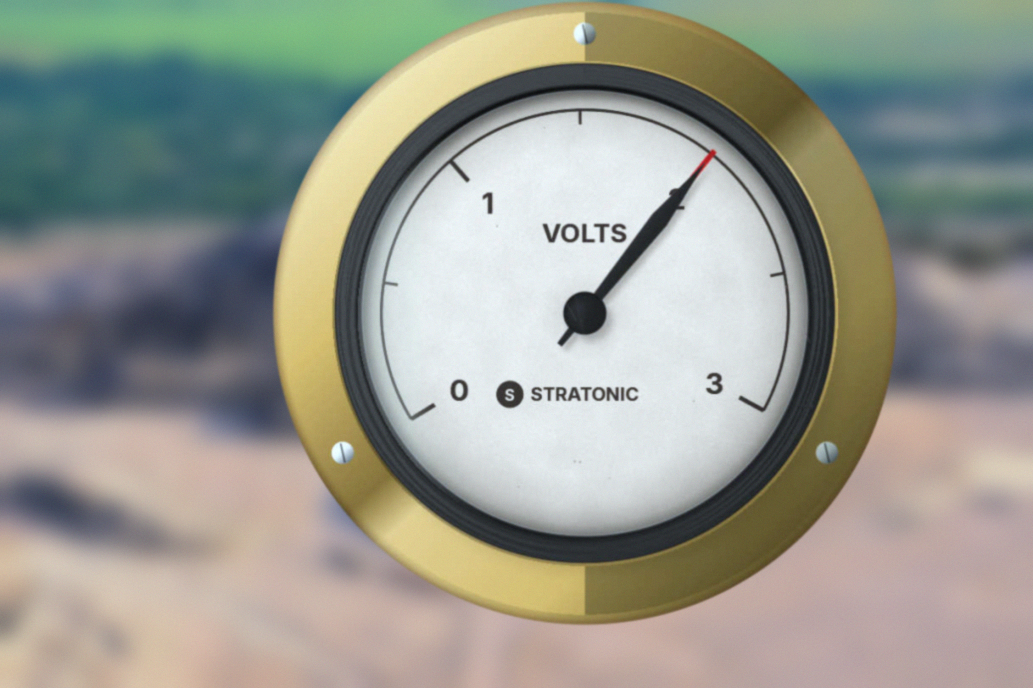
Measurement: 2
